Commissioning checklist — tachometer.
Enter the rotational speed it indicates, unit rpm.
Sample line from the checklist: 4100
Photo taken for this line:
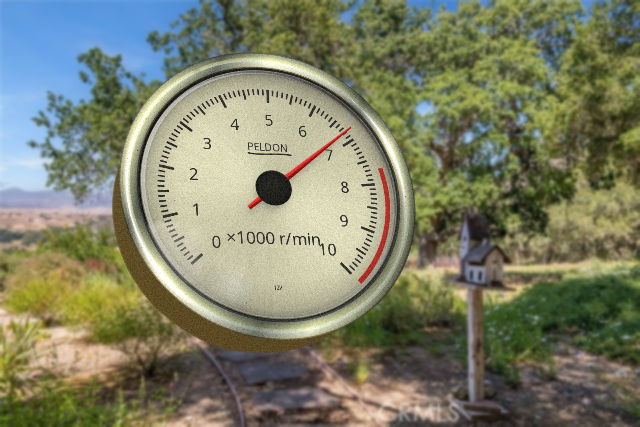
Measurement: 6800
